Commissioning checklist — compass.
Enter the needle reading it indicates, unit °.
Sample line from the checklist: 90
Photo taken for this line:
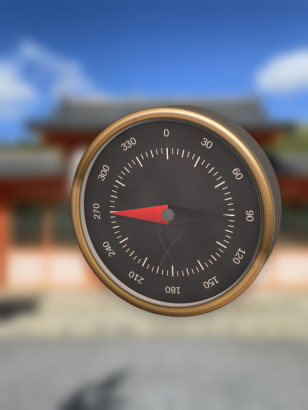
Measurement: 270
